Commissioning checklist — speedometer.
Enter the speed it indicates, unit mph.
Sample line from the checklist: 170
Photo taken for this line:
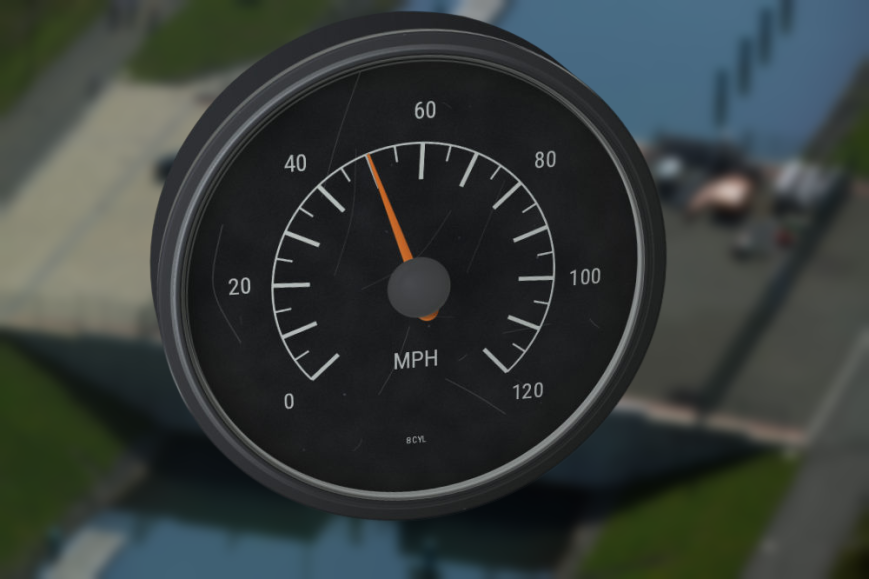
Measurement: 50
